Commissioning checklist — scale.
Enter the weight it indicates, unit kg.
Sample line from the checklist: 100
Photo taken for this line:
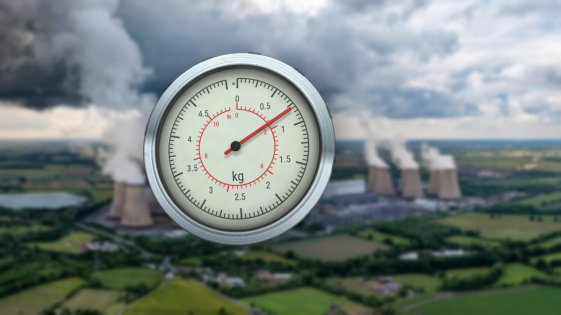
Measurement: 0.8
